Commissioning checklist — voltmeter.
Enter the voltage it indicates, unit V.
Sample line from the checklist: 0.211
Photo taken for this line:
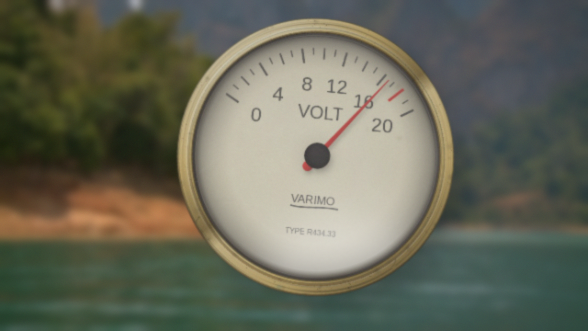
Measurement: 16.5
